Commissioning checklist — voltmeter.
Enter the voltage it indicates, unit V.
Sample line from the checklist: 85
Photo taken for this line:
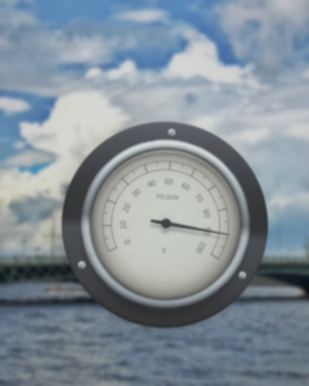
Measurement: 90
